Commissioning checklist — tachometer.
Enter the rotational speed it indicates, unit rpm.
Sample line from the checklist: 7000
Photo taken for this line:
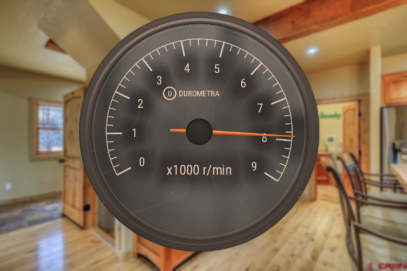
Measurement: 7900
